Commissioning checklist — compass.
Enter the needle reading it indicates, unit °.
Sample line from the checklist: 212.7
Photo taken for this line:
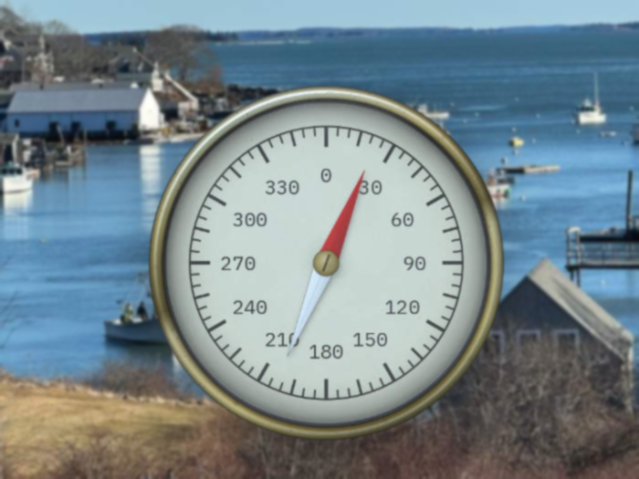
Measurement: 22.5
